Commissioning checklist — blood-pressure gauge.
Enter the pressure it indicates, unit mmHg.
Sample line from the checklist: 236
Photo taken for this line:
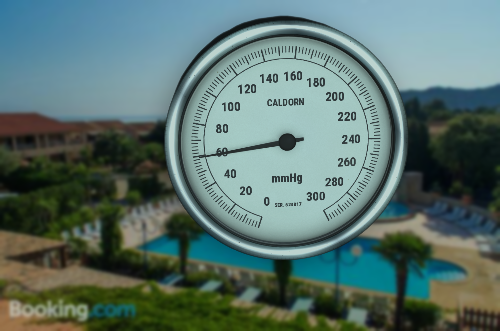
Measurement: 60
